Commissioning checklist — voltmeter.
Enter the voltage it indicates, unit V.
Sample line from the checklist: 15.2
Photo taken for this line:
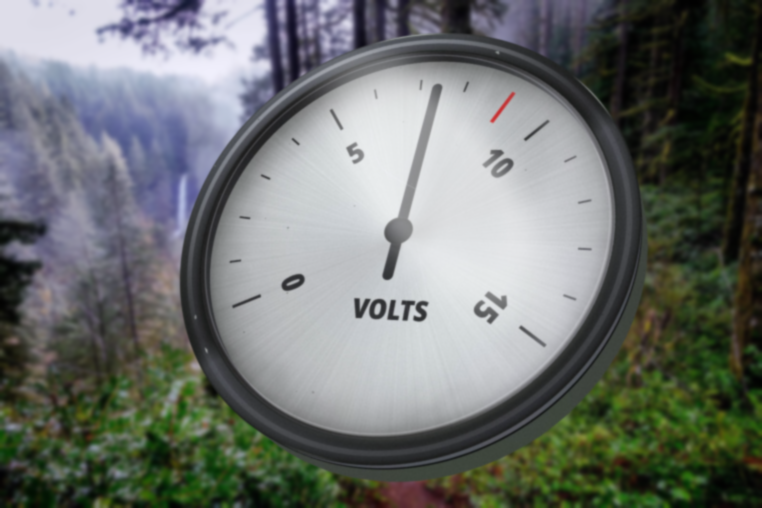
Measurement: 7.5
